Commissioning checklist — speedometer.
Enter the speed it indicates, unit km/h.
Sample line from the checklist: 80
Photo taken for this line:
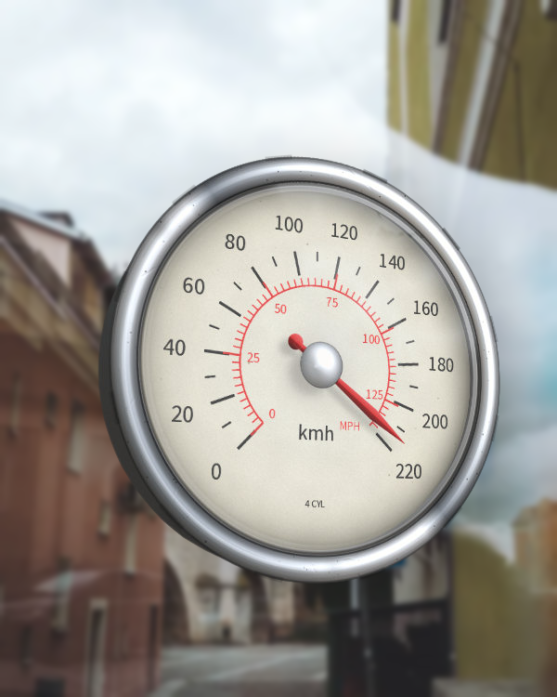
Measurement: 215
